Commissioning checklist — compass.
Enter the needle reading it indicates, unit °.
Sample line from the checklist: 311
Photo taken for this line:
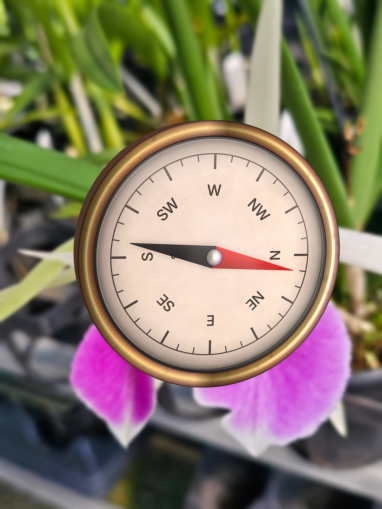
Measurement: 10
